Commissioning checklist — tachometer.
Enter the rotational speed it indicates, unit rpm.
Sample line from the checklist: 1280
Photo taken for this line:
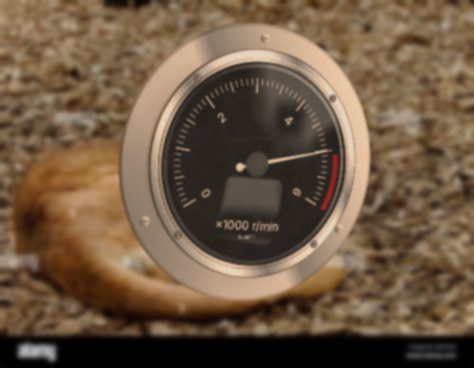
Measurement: 5000
